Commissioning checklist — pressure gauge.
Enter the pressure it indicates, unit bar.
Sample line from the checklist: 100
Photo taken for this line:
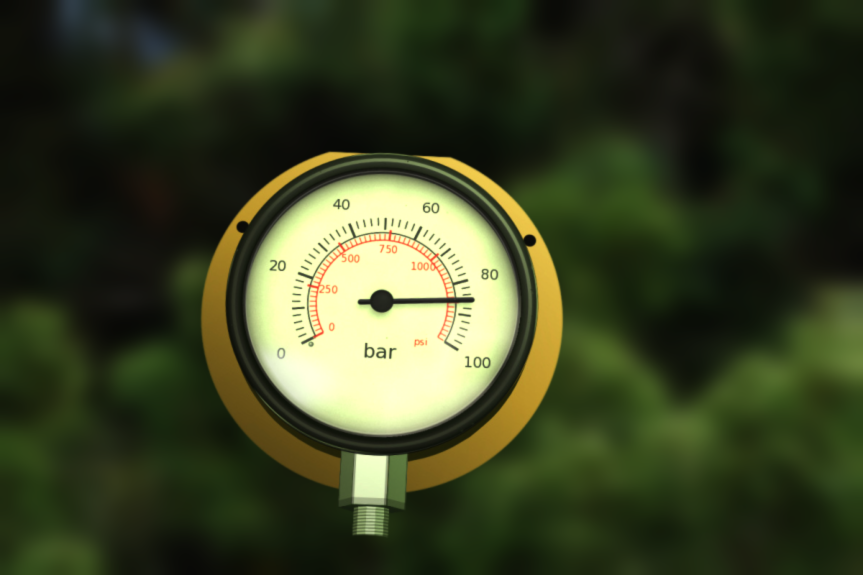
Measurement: 86
